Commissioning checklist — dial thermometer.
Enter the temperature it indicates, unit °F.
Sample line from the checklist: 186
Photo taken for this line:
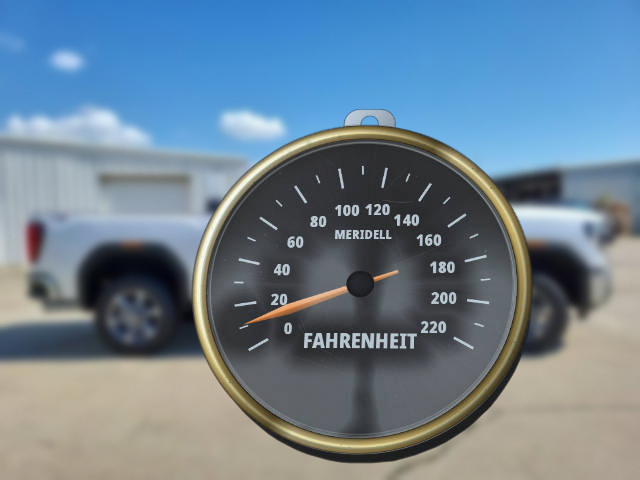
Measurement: 10
